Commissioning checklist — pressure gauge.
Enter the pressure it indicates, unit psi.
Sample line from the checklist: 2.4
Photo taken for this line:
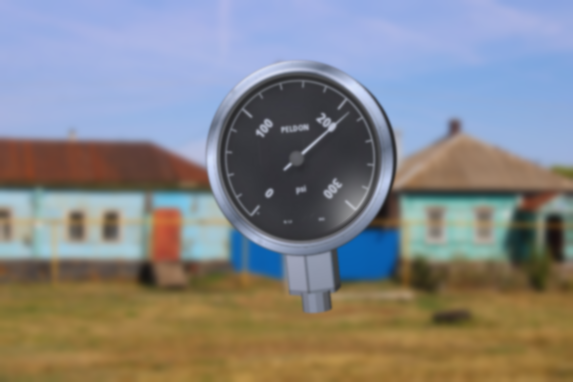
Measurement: 210
